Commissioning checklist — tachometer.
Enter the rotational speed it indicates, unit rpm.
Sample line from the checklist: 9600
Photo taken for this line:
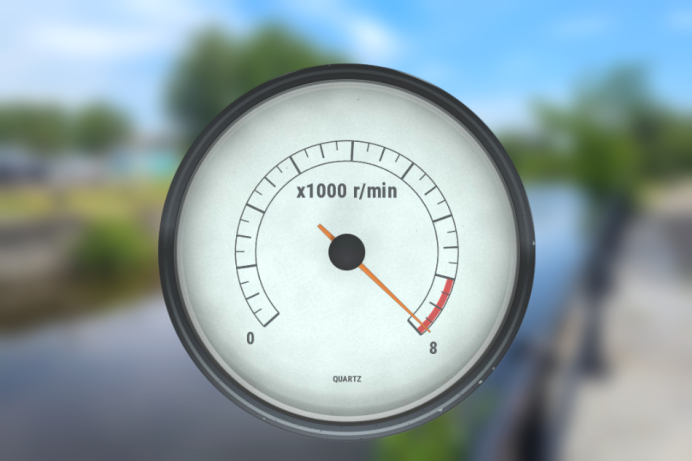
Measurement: 7875
